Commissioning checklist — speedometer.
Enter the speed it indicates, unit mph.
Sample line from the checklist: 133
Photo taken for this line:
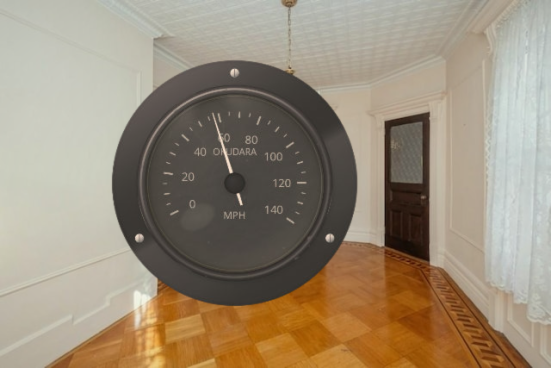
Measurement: 57.5
